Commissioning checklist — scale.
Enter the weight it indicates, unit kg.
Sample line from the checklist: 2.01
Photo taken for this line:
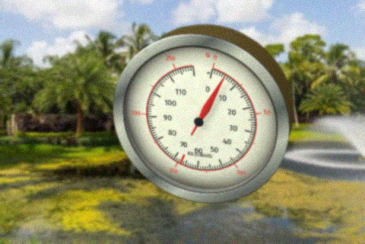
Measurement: 5
